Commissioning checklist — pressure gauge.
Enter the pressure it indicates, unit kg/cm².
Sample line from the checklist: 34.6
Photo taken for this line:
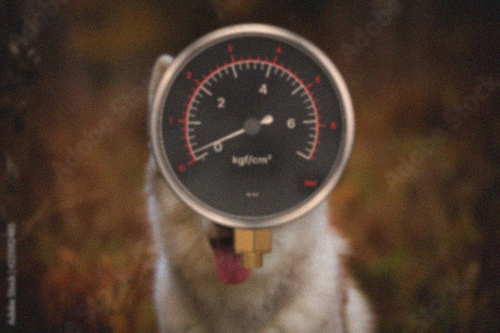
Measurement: 0.2
